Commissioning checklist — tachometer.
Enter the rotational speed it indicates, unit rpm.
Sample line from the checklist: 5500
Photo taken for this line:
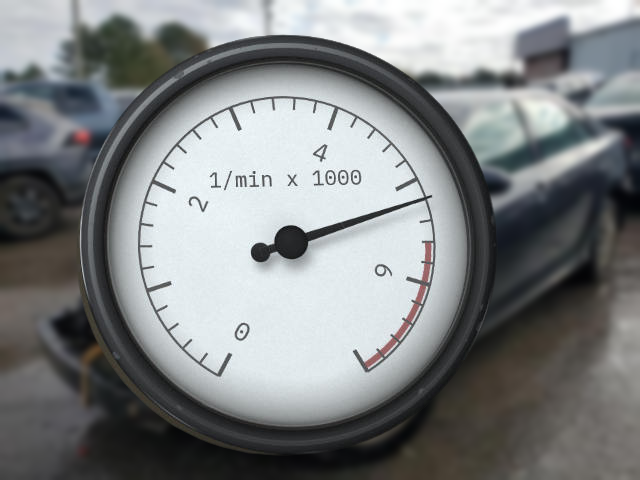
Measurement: 5200
